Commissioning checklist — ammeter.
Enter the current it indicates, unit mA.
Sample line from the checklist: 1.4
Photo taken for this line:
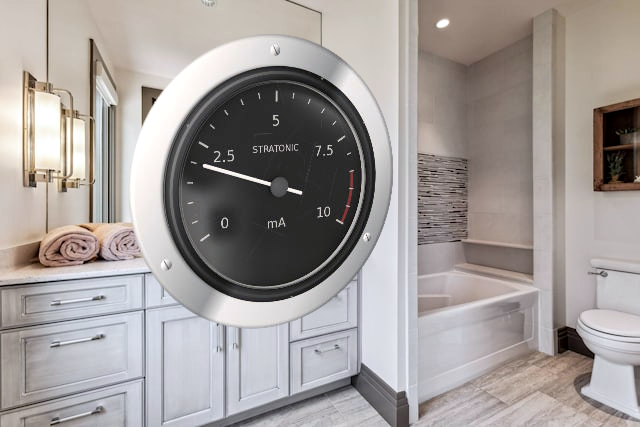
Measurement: 2
